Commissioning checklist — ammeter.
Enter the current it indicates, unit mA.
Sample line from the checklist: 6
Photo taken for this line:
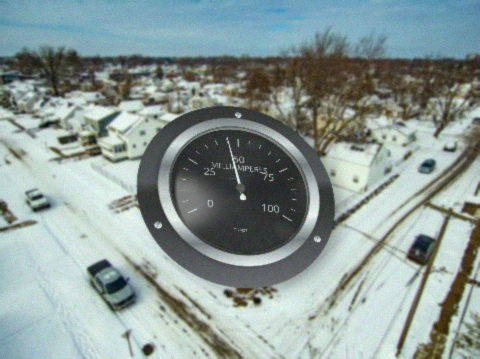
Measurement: 45
